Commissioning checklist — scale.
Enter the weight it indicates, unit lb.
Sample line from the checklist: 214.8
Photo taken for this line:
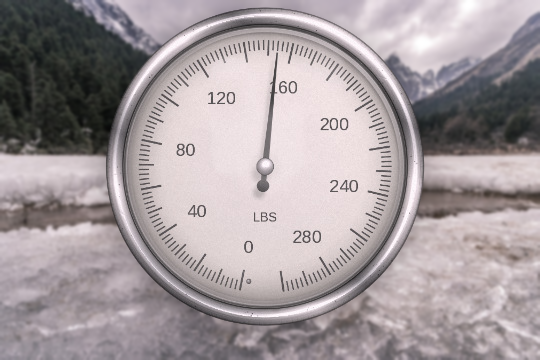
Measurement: 154
